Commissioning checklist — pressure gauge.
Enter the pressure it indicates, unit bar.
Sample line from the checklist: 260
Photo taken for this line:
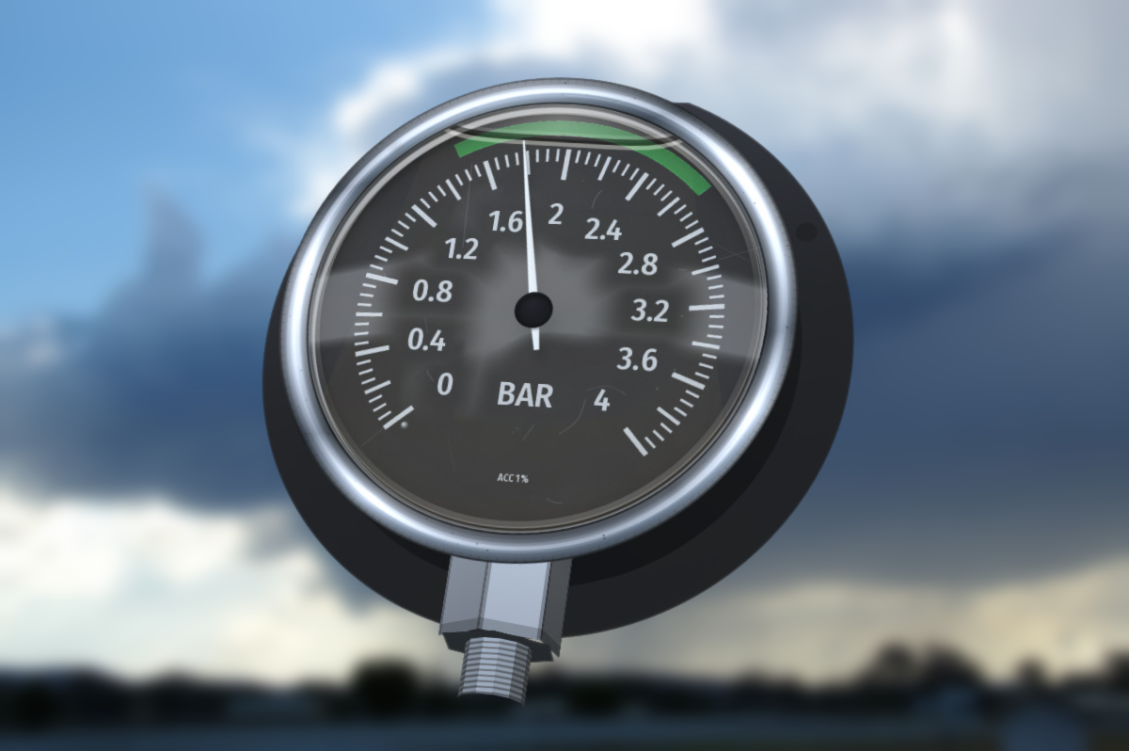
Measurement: 1.8
